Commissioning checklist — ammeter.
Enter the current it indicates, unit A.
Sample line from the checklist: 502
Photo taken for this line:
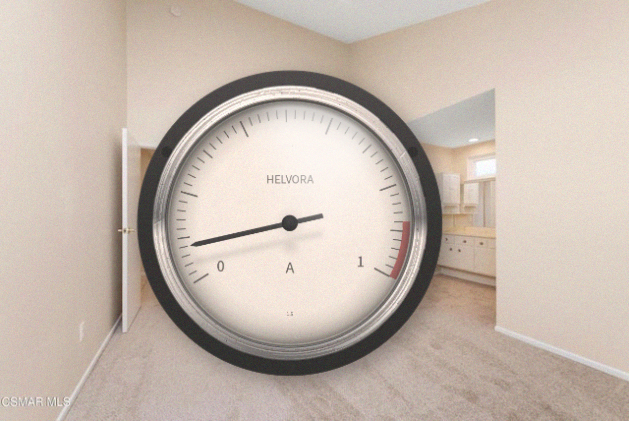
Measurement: 0.08
